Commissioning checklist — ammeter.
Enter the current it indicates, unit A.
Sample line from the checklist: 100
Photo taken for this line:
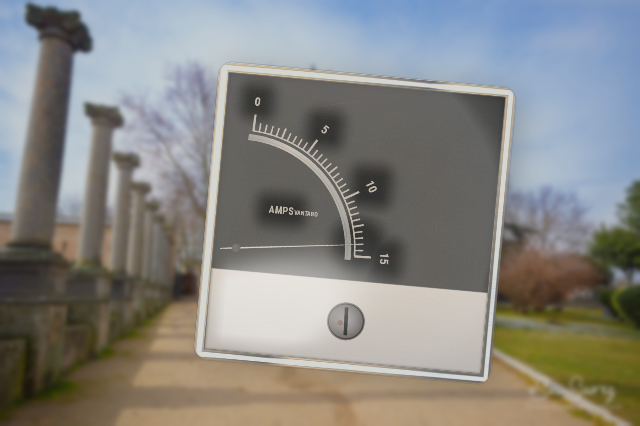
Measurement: 14
